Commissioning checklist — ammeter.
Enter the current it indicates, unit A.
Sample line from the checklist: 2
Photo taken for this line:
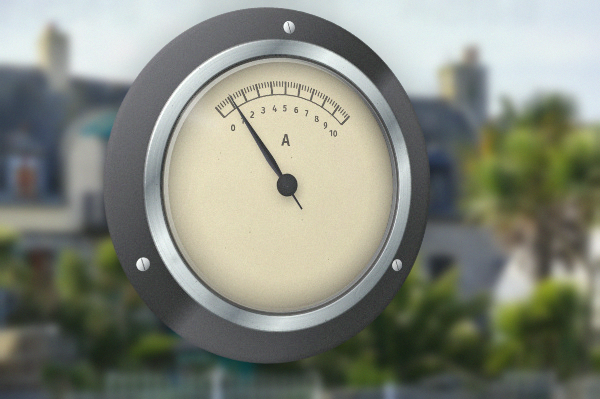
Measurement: 1
